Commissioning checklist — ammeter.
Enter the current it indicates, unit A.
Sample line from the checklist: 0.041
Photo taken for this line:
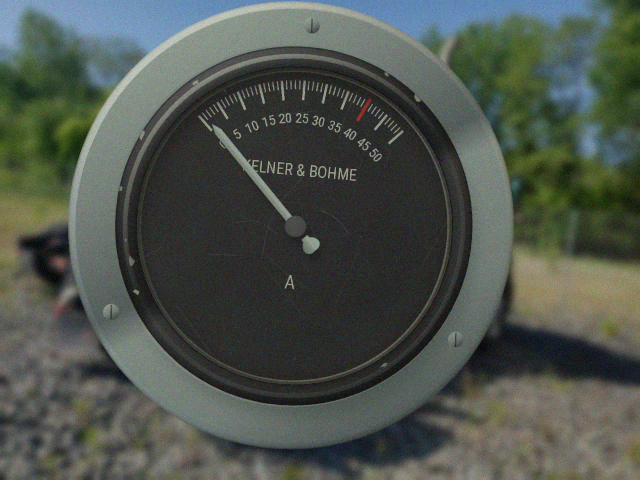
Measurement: 1
